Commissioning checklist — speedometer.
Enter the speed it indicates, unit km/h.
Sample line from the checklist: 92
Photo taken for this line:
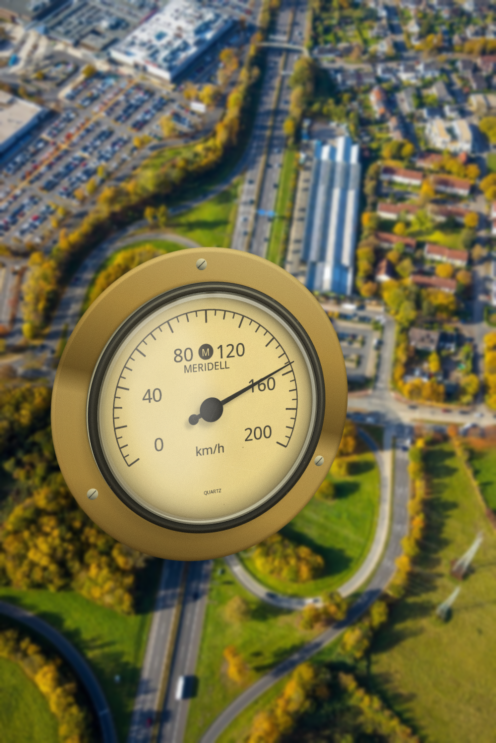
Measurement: 155
